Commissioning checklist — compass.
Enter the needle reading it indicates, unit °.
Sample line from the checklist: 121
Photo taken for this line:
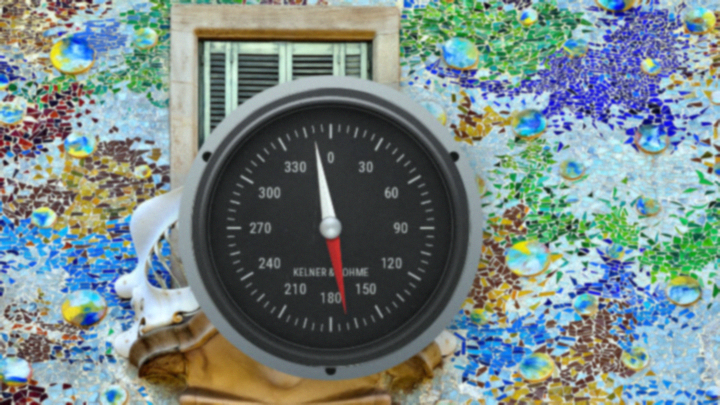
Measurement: 170
